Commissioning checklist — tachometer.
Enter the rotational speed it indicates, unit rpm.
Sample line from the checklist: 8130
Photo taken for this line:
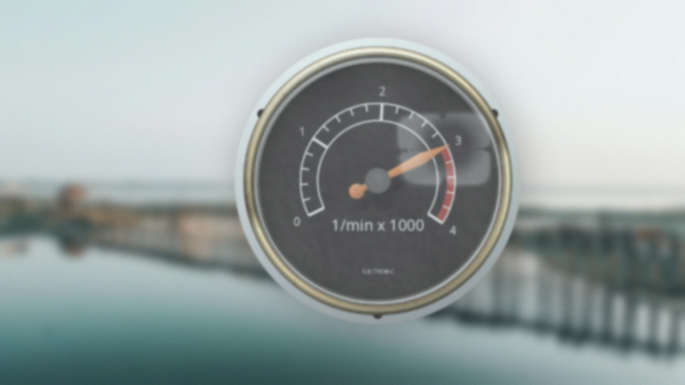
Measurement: 3000
